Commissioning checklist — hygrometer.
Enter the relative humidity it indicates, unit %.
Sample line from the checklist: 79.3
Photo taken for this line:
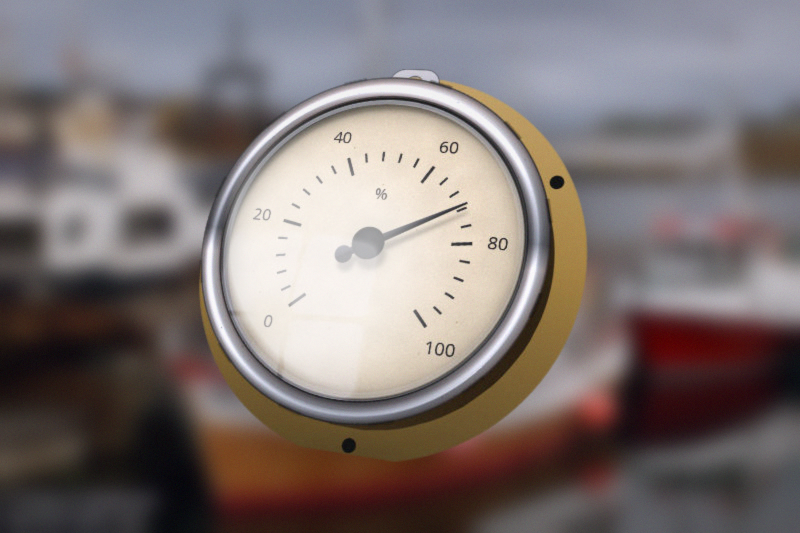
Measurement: 72
